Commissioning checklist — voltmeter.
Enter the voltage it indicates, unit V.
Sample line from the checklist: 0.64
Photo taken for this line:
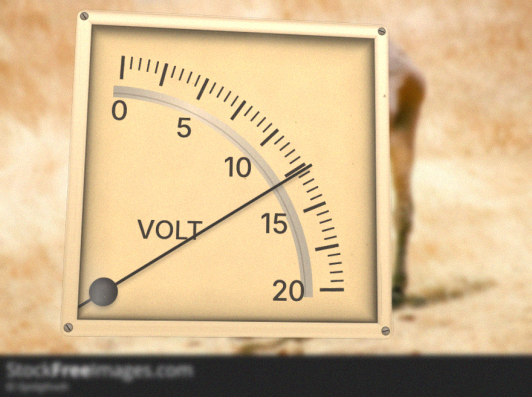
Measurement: 12.75
